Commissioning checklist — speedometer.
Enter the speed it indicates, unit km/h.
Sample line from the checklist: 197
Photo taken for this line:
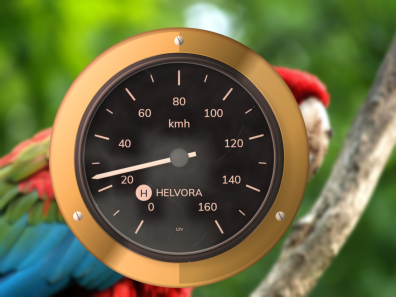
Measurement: 25
